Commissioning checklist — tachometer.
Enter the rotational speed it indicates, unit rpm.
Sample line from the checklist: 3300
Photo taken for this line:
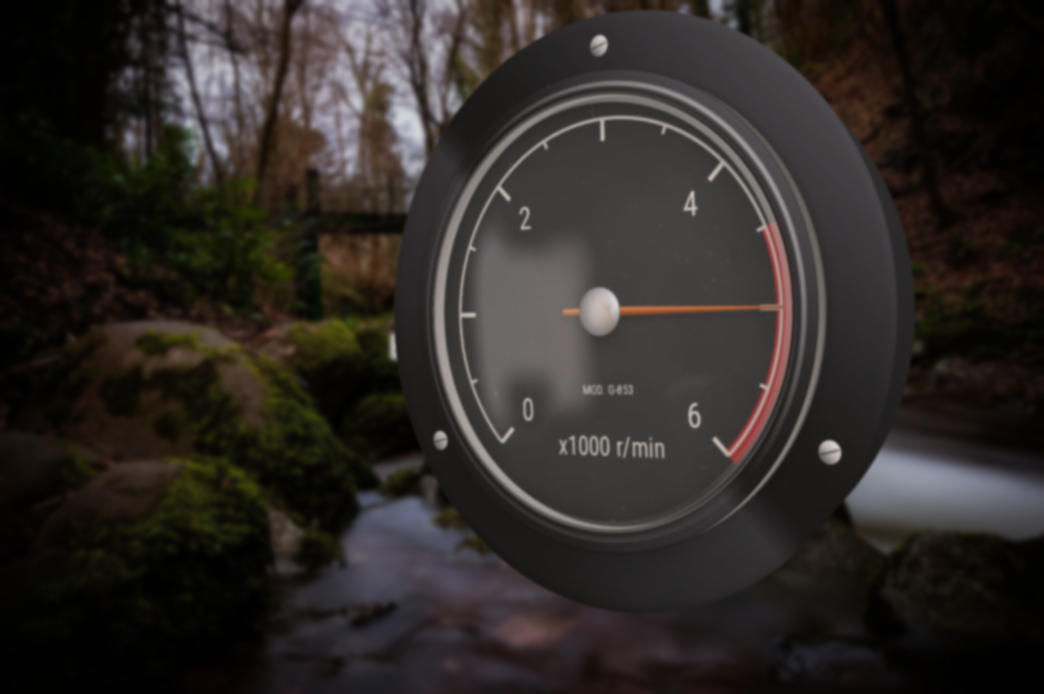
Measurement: 5000
